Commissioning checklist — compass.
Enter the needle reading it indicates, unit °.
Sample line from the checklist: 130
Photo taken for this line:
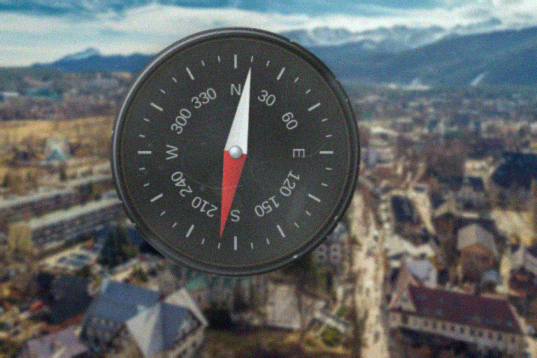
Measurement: 190
